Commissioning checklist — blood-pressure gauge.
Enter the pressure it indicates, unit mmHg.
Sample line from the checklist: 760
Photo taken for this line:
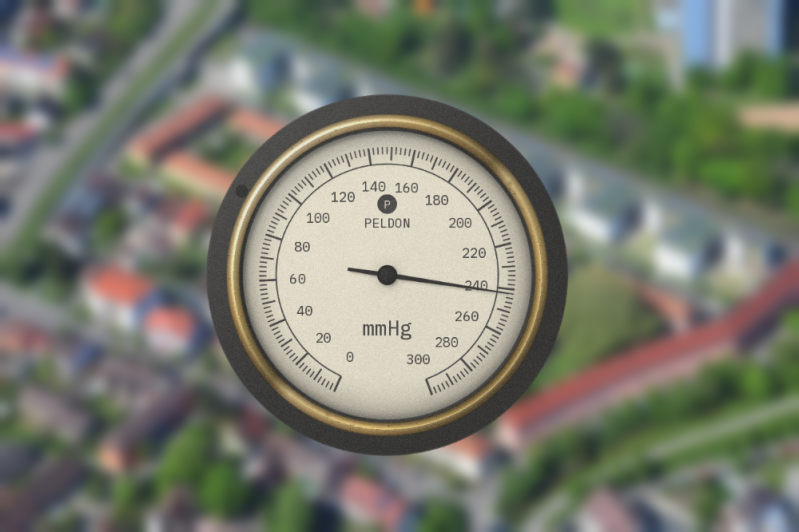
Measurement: 242
